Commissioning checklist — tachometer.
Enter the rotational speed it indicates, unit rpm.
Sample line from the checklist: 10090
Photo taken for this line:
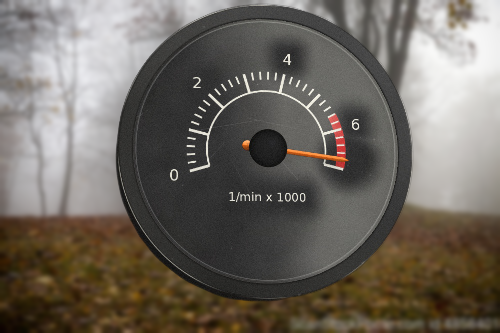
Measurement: 6800
